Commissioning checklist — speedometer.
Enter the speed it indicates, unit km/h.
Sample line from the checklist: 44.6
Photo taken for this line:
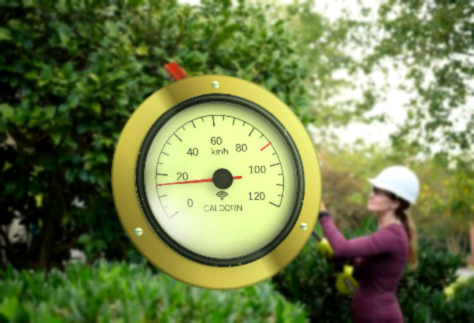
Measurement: 15
